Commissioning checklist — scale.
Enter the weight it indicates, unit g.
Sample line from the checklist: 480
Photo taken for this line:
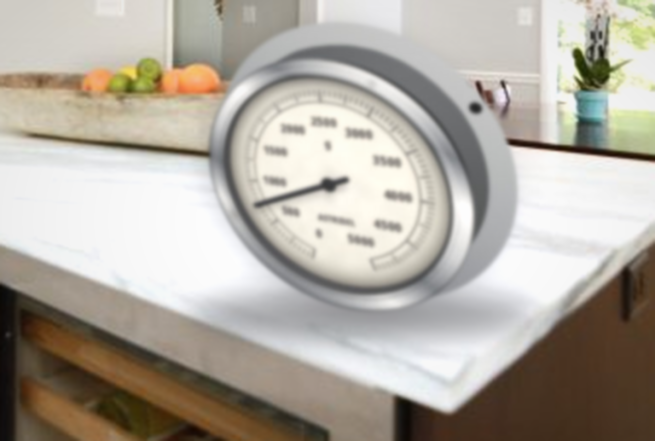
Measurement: 750
